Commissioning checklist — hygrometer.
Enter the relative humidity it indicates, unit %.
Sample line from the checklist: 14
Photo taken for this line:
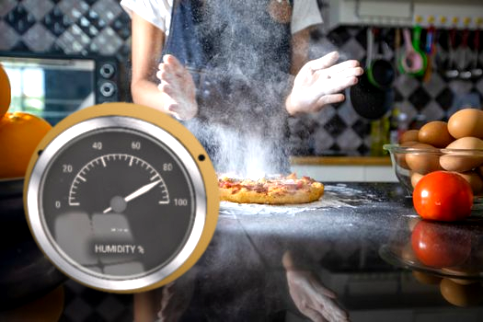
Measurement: 84
